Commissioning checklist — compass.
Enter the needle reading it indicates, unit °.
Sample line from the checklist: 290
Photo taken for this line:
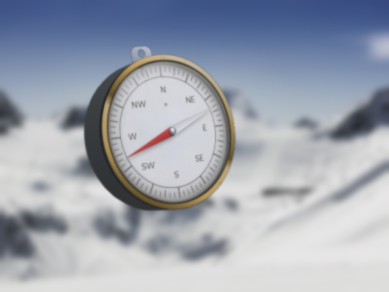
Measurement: 250
